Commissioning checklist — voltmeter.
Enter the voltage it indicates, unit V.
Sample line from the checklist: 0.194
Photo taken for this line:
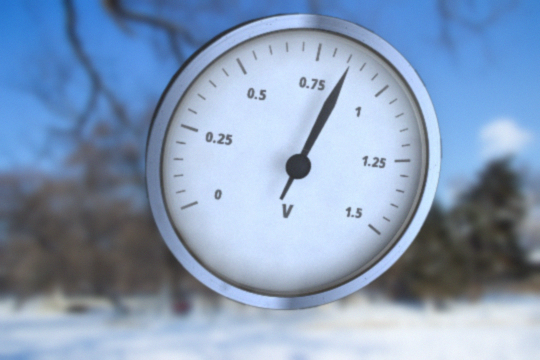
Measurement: 0.85
